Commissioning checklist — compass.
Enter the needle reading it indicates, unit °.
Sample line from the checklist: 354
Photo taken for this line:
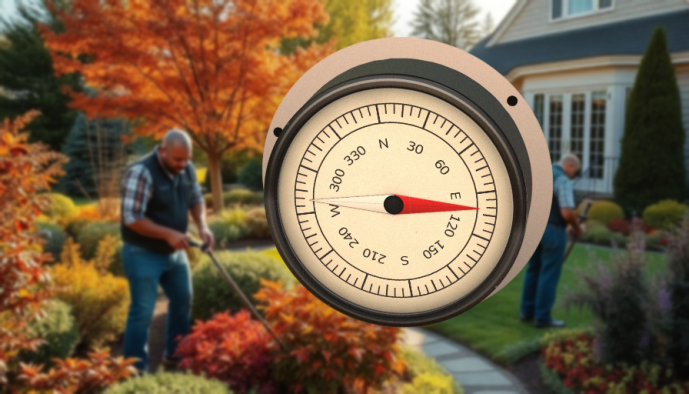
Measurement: 100
